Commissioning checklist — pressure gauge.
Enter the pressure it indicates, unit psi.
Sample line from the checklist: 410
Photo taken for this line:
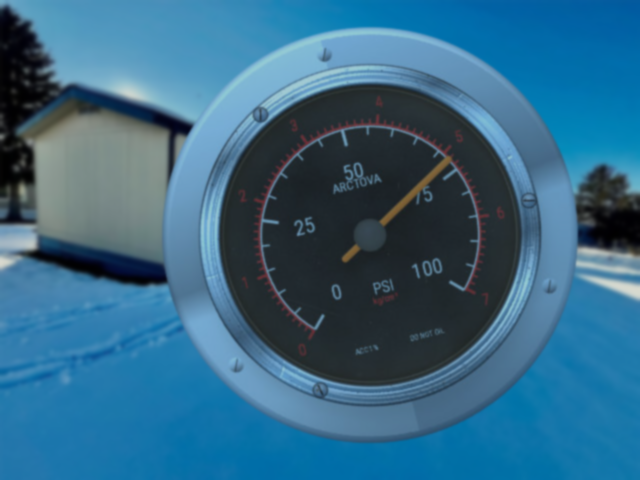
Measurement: 72.5
